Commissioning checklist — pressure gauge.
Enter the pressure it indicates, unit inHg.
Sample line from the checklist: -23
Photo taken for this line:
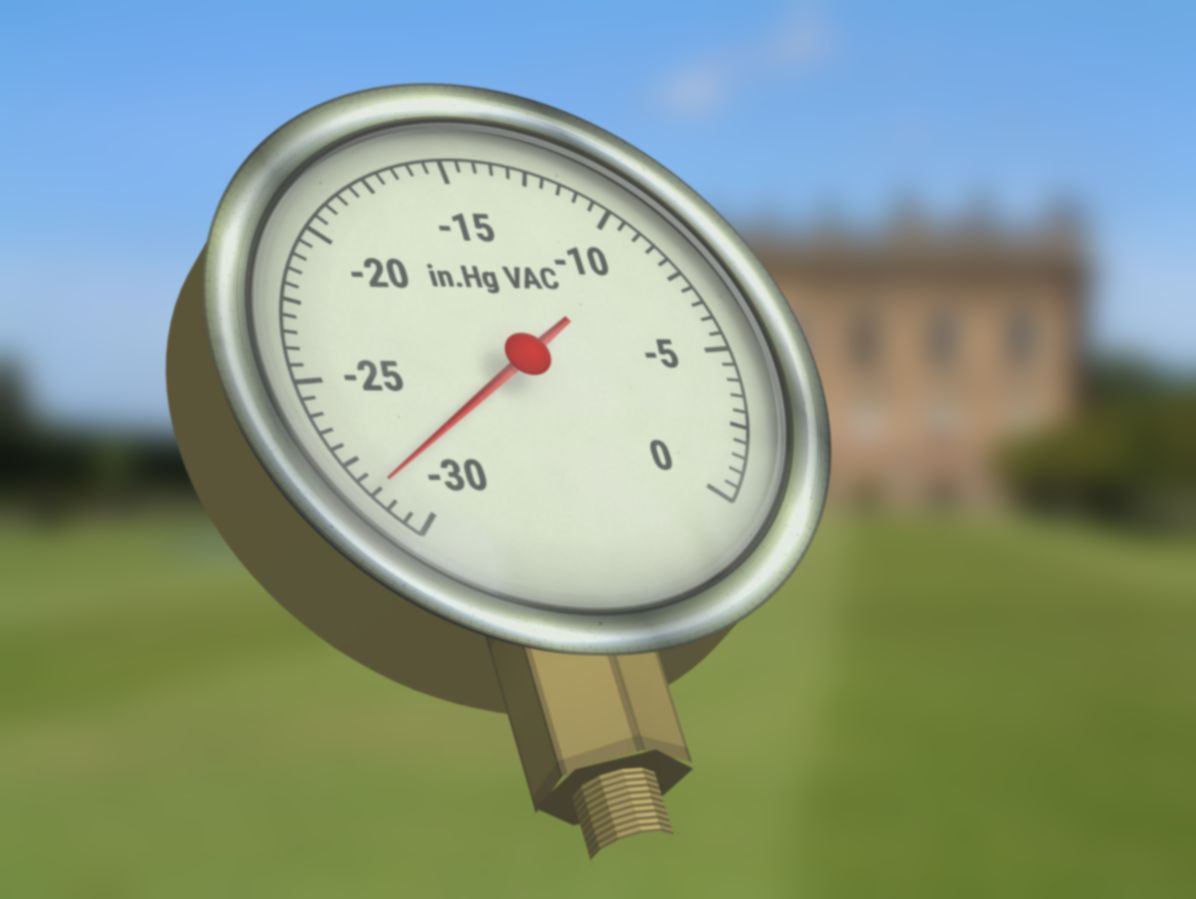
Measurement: -28.5
